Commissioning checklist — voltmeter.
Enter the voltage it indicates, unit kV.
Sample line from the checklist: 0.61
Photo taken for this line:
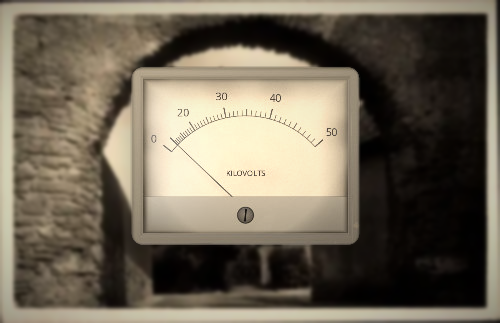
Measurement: 10
